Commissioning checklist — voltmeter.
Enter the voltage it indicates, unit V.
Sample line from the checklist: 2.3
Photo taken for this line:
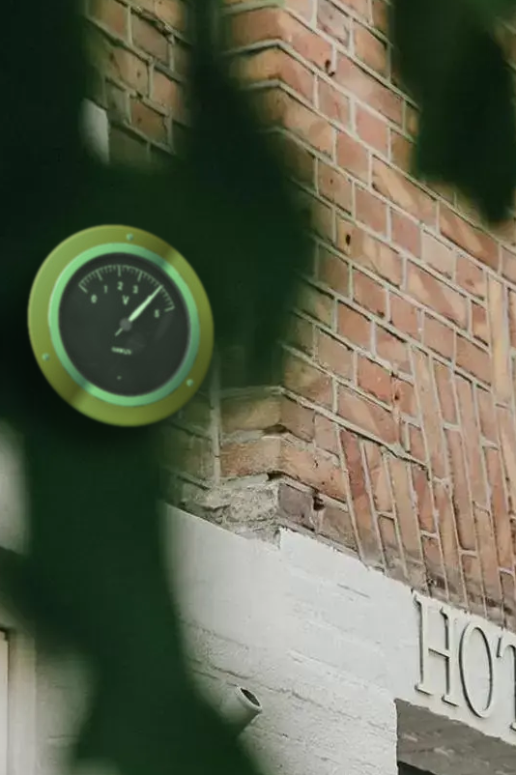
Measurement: 4
